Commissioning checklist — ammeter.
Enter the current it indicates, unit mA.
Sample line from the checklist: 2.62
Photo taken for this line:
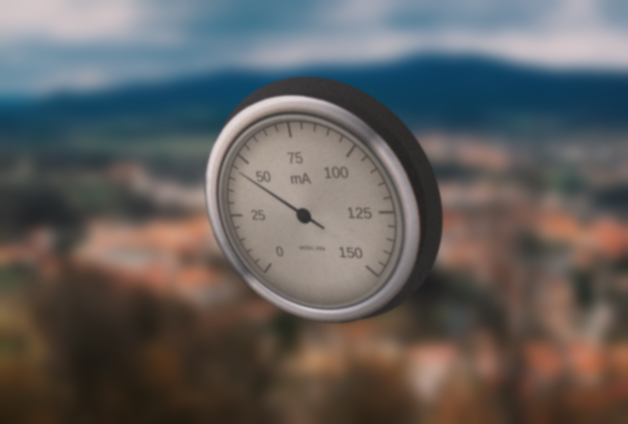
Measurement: 45
